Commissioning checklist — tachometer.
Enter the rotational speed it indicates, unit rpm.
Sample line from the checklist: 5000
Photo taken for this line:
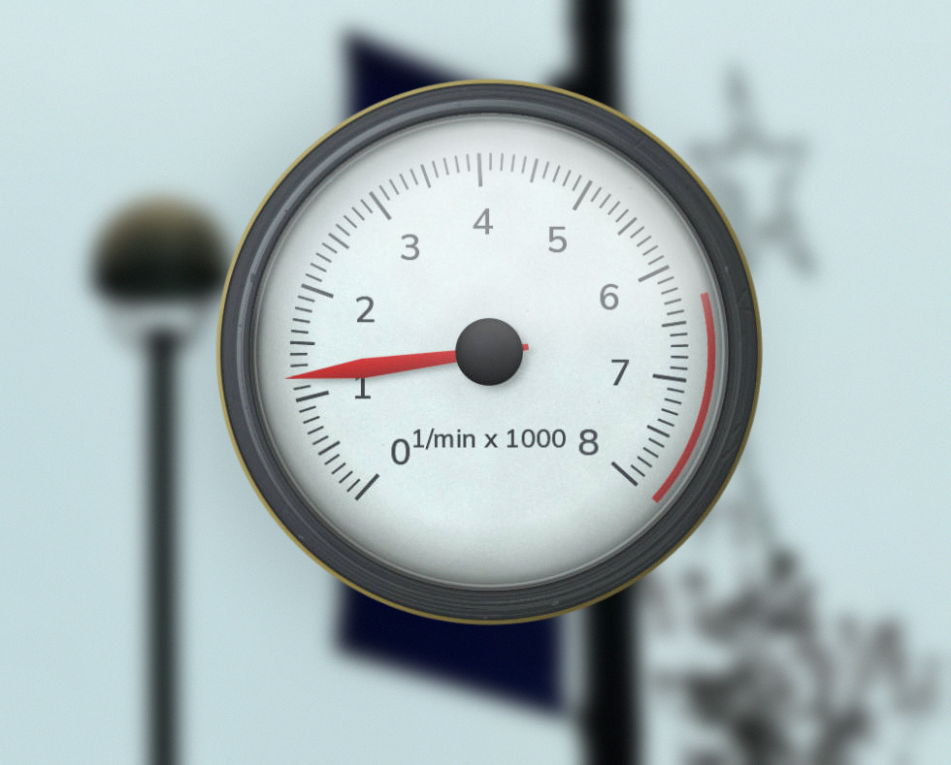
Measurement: 1200
